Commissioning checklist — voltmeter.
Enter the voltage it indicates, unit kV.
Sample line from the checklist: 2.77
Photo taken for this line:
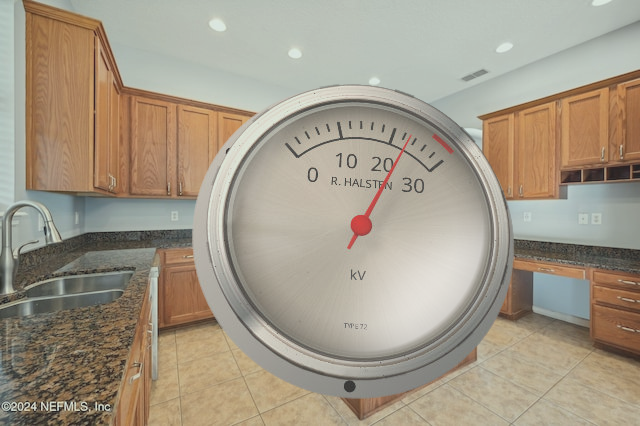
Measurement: 23
